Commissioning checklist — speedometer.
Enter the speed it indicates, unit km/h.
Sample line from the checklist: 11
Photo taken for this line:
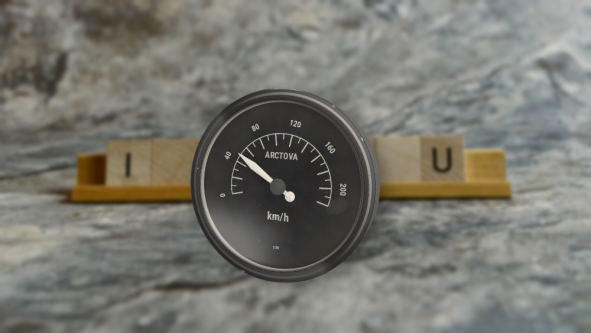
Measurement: 50
